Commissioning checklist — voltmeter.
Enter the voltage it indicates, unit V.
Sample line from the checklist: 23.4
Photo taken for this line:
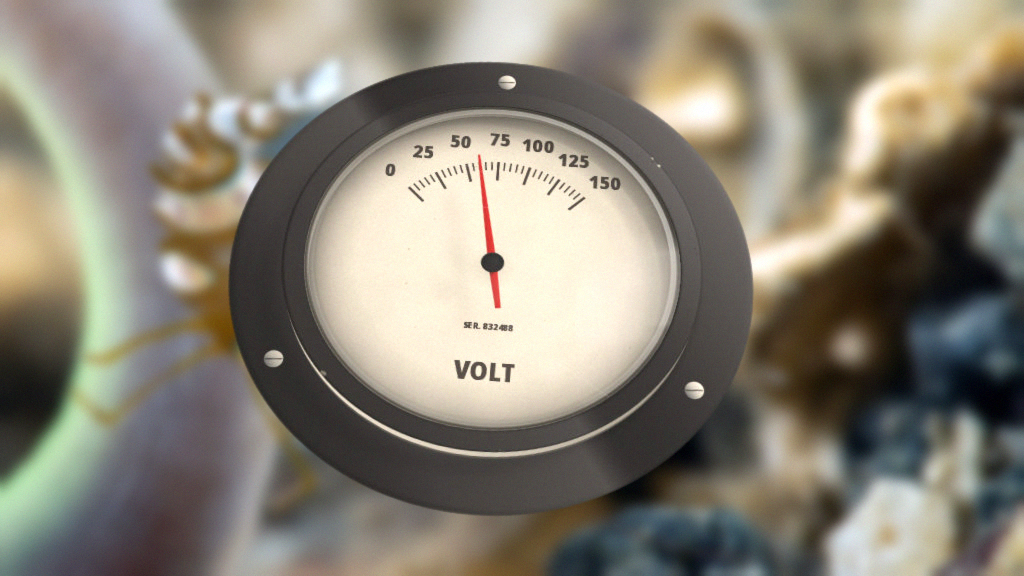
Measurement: 60
